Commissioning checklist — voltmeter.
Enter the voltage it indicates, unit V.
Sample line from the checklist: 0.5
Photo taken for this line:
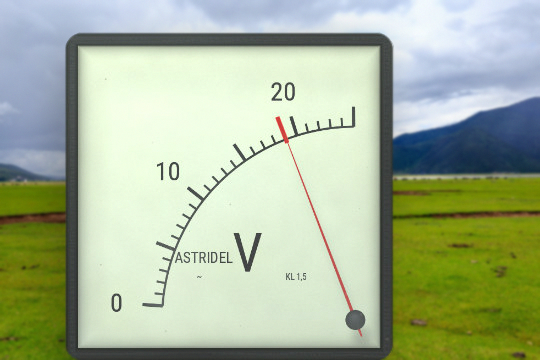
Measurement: 19
